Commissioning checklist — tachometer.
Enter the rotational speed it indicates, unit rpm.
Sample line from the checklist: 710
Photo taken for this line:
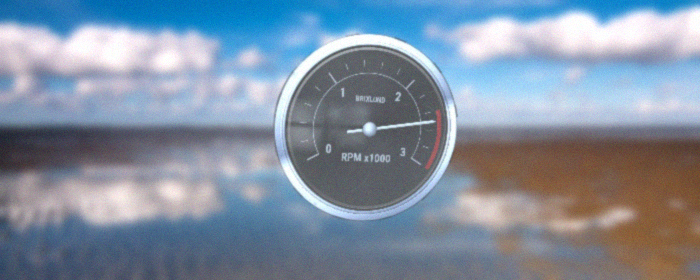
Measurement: 2500
